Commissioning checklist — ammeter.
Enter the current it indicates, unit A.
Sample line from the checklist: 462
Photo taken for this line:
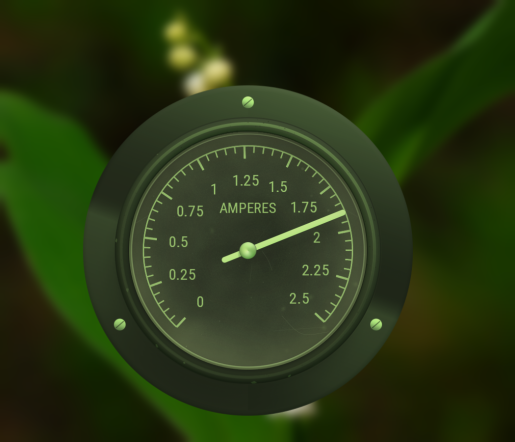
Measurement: 1.9
